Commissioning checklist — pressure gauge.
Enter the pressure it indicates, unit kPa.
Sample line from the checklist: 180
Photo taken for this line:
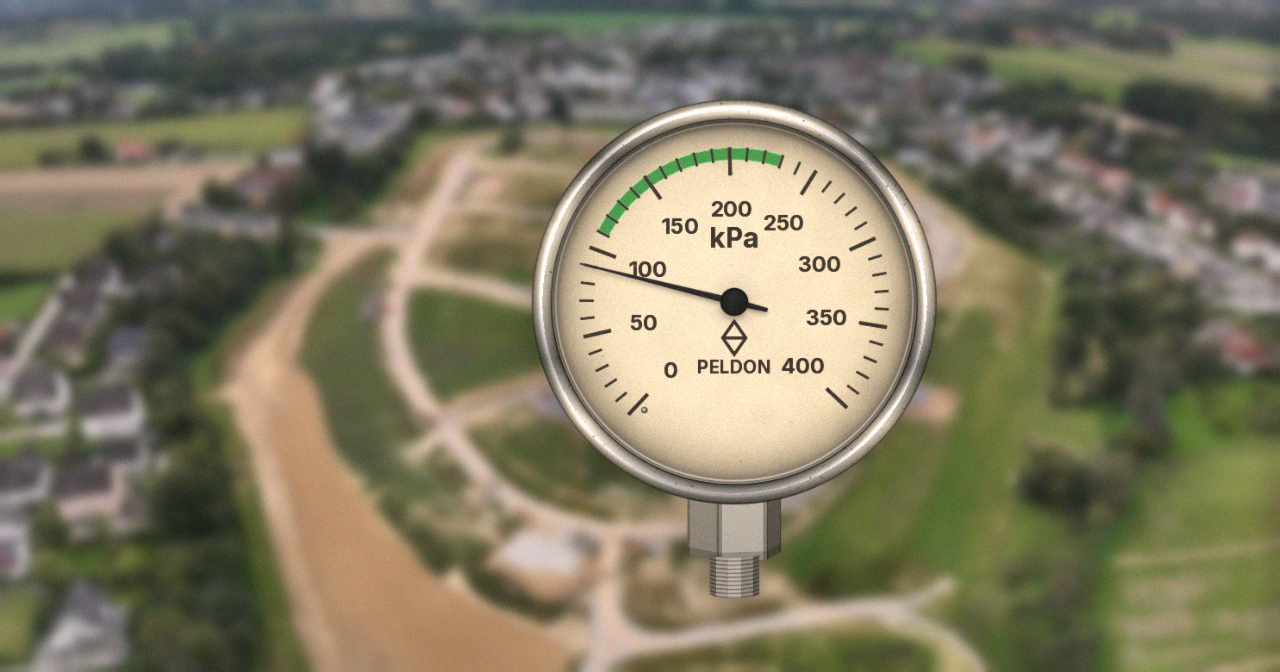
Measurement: 90
